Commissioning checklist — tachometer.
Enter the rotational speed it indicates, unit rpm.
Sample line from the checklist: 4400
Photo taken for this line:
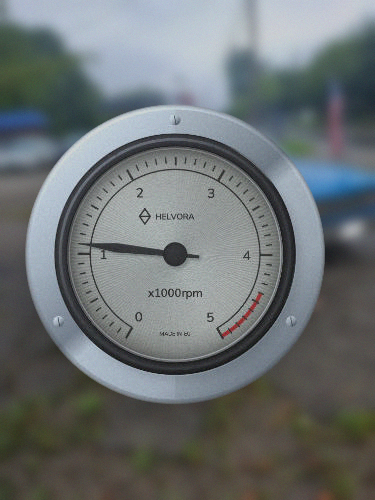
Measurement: 1100
